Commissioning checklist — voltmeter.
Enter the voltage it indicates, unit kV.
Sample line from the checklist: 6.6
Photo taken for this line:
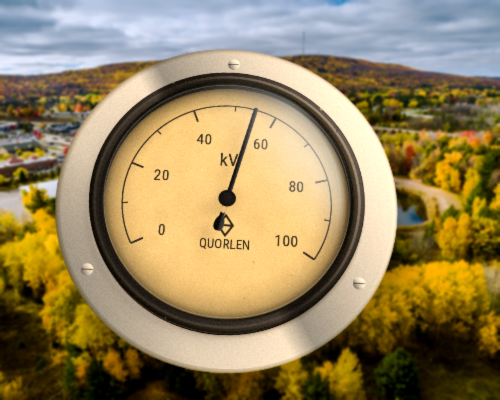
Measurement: 55
